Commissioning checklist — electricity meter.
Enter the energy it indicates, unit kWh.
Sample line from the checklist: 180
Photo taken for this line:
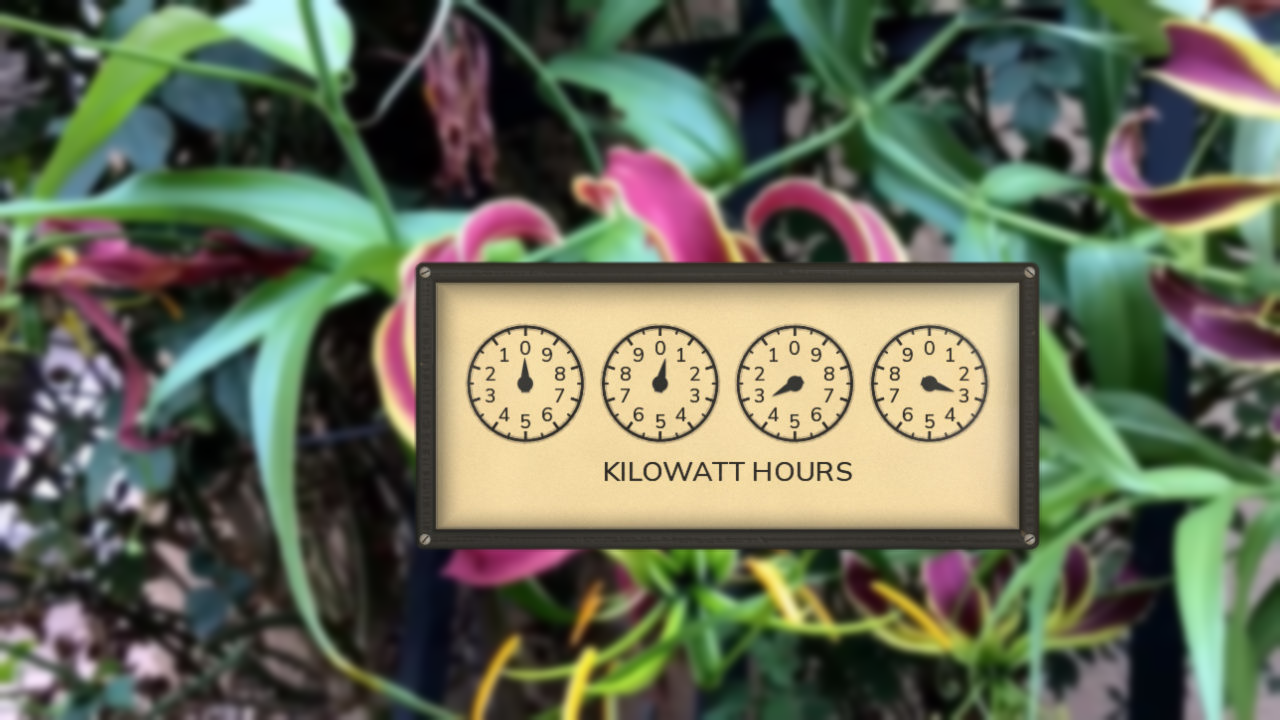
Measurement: 33
